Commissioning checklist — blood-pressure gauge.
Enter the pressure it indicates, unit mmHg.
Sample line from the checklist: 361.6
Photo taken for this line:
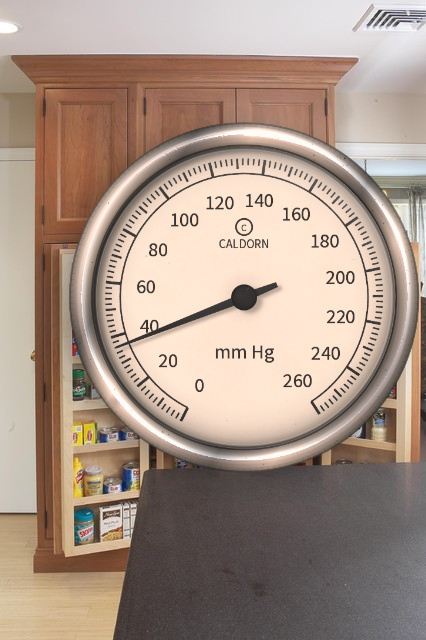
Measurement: 36
